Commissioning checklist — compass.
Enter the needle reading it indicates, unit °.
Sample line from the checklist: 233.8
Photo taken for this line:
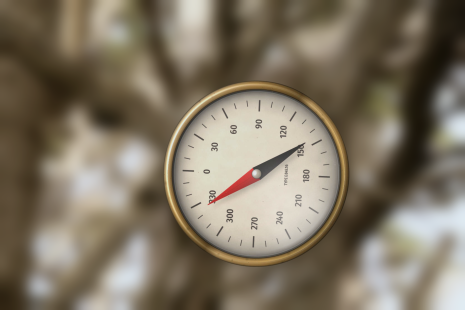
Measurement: 325
